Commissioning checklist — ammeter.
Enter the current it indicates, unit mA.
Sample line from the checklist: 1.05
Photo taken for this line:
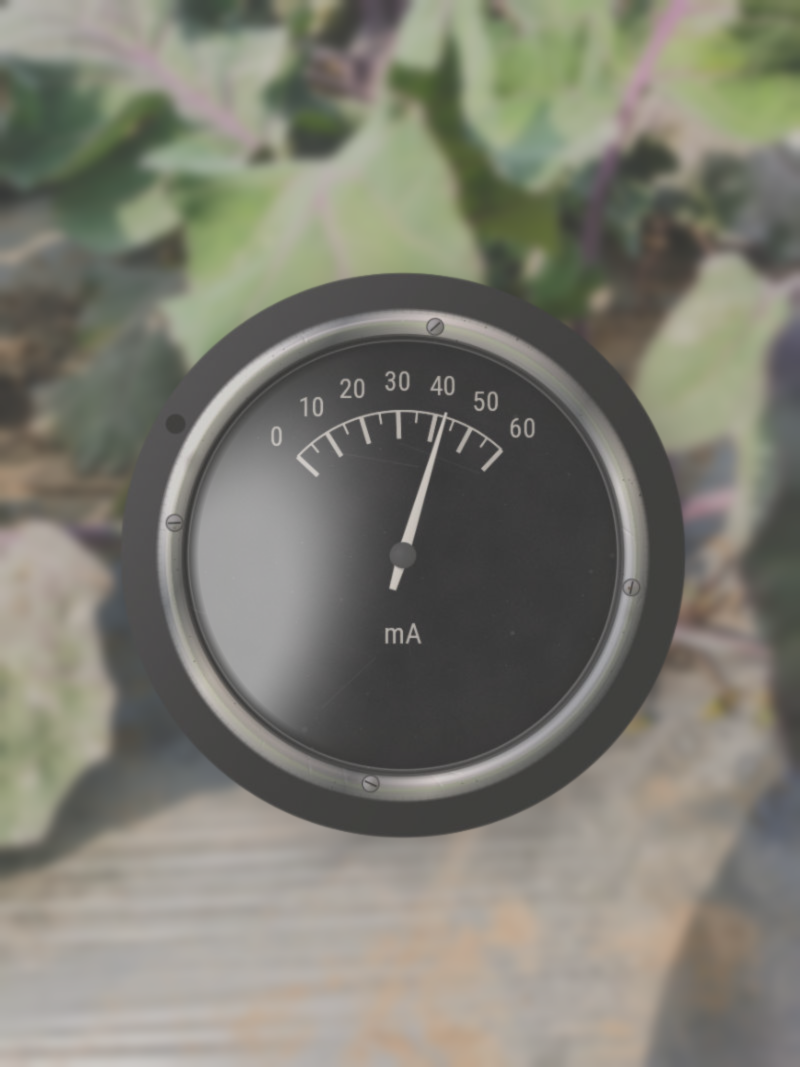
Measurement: 42.5
